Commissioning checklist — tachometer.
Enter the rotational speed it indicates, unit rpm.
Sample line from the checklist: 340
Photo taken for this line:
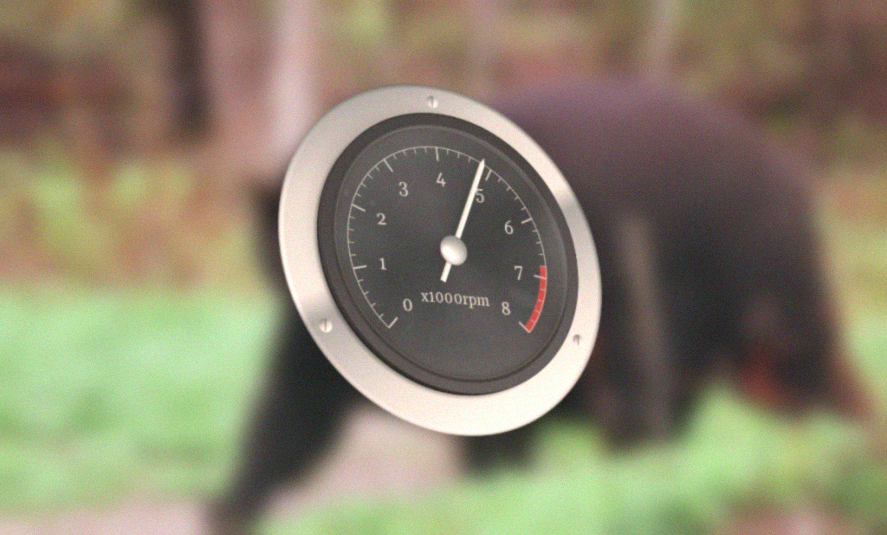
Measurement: 4800
